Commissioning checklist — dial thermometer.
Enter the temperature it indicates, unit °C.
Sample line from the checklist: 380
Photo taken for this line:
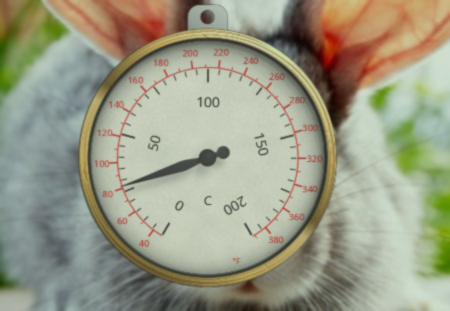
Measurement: 27.5
